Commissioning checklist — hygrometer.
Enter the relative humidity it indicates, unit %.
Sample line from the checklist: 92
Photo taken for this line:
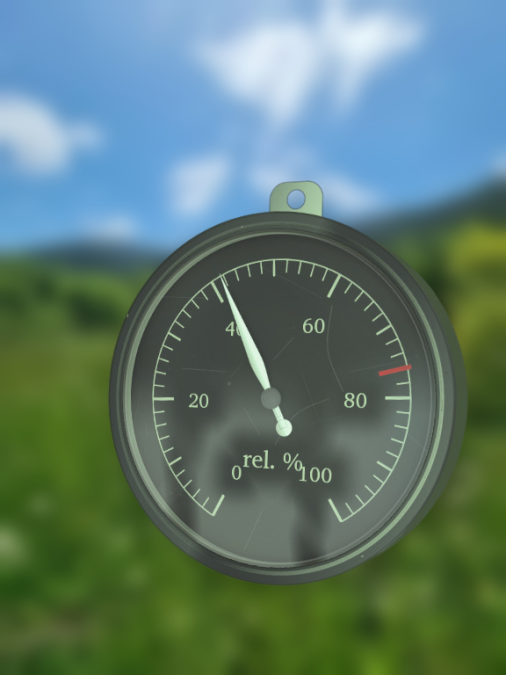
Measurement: 42
